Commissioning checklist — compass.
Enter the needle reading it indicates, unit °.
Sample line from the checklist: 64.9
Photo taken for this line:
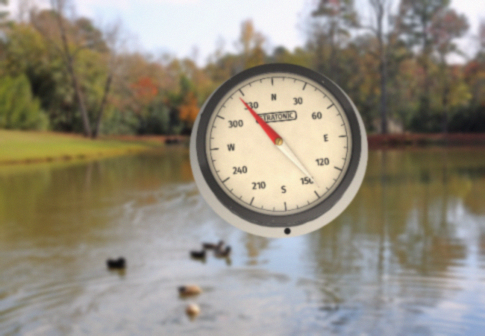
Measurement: 325
